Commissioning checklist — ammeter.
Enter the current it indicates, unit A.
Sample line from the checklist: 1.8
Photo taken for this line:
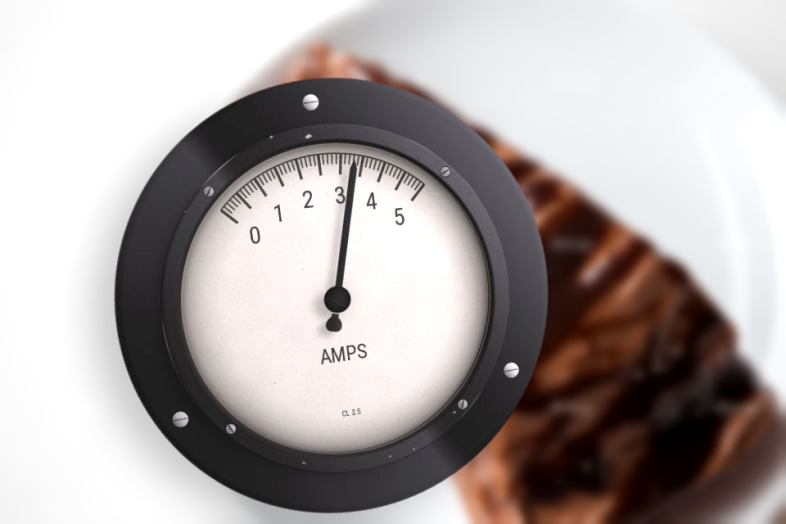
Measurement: 3.3
